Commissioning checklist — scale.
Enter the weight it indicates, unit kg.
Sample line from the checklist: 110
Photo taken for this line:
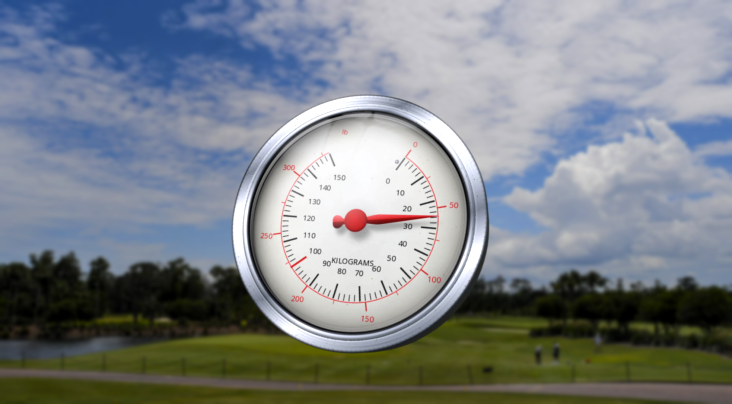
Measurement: 26
